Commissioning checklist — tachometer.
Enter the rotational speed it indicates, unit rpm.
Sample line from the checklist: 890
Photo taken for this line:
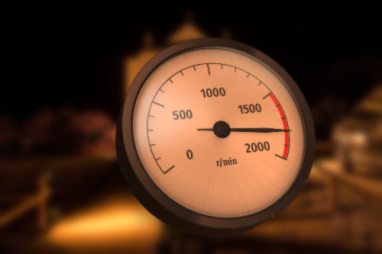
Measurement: 1800
